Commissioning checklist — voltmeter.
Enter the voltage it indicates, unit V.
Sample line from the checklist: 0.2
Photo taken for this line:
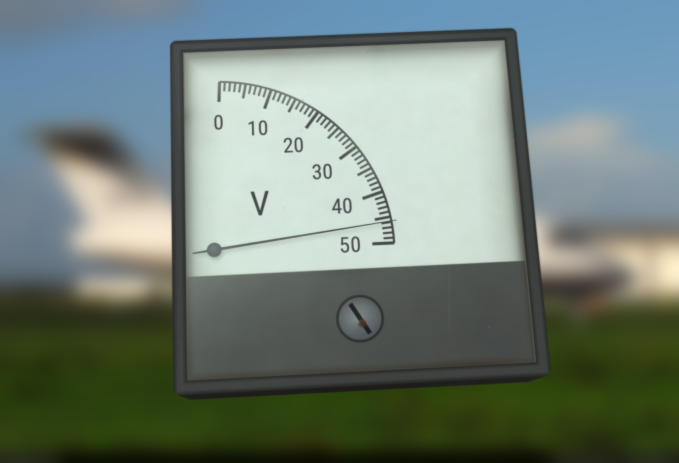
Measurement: 46
